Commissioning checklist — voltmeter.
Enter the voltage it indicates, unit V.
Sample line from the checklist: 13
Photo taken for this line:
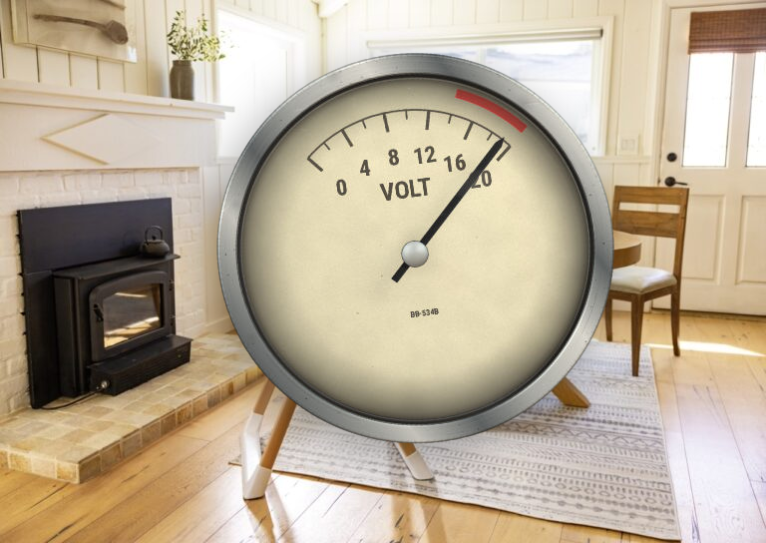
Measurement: 19
